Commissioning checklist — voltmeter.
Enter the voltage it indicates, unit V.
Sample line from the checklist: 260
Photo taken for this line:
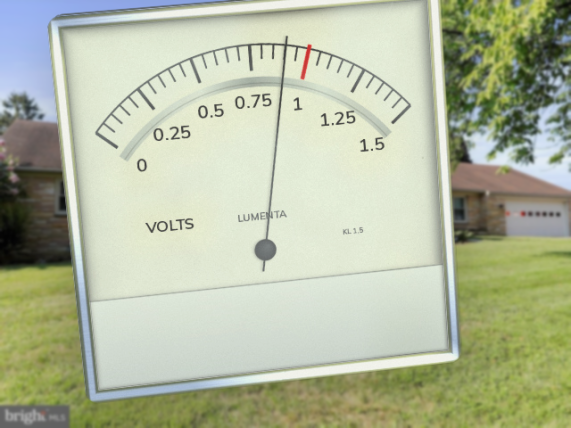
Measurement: 0.9
